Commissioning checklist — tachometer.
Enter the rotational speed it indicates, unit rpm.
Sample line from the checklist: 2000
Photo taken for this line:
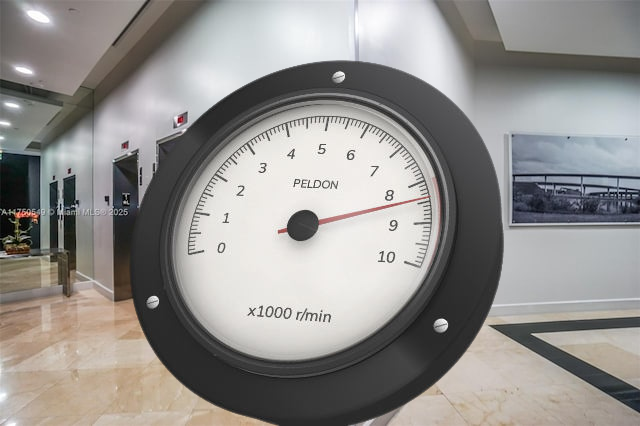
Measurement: 8500
